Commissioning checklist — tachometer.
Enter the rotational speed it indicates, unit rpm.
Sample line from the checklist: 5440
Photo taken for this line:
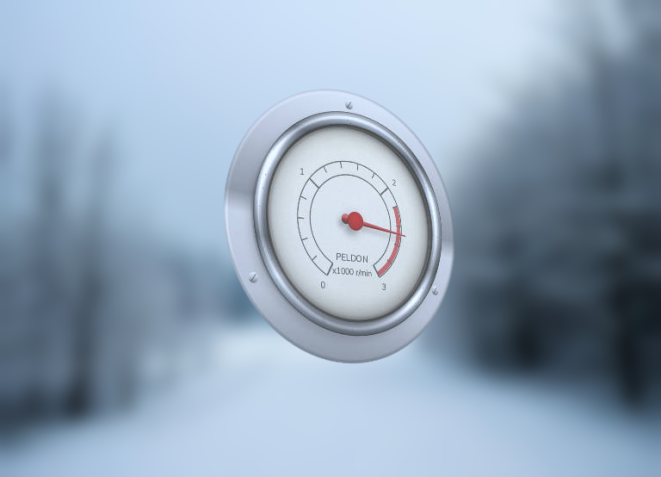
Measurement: 2500
